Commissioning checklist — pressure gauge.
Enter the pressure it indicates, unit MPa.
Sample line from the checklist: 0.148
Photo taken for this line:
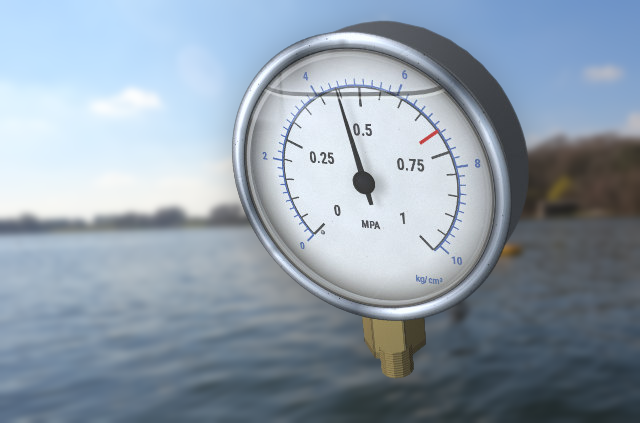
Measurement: 0.45
